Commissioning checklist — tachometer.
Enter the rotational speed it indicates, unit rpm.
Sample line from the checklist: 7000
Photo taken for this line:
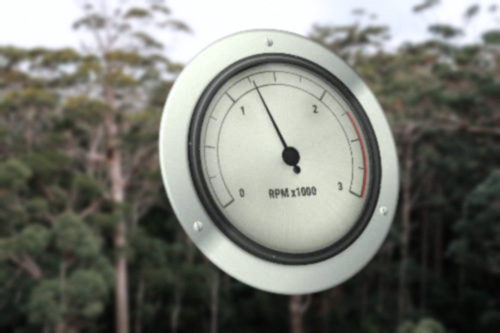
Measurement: 1250
